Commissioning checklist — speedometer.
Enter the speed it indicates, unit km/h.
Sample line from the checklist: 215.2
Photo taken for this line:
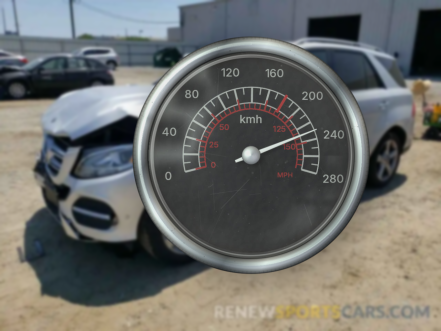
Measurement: 230
